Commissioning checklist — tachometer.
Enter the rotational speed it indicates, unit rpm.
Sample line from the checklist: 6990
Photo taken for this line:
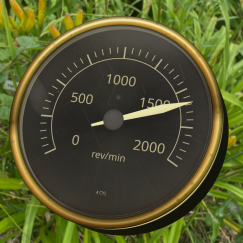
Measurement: 1600
